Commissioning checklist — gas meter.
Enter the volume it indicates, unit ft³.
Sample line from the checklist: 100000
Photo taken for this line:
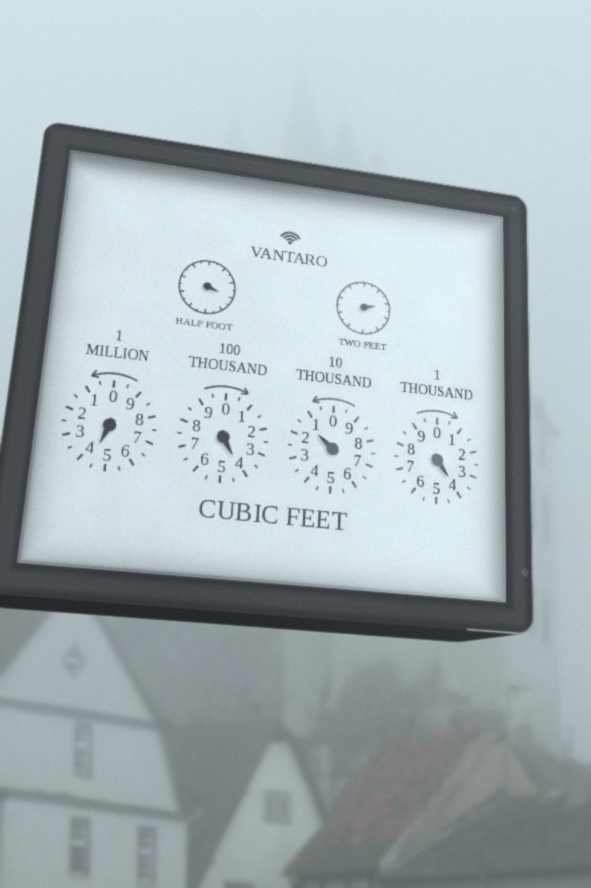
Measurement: 441400
